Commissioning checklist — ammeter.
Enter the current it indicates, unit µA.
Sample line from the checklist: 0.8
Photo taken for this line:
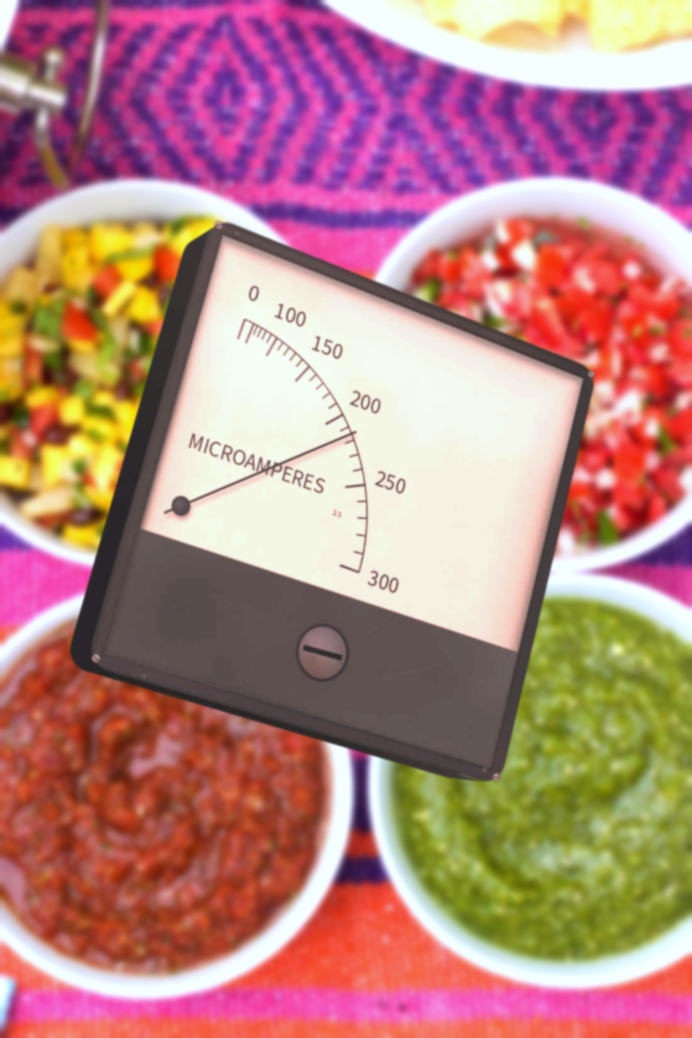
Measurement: 215
